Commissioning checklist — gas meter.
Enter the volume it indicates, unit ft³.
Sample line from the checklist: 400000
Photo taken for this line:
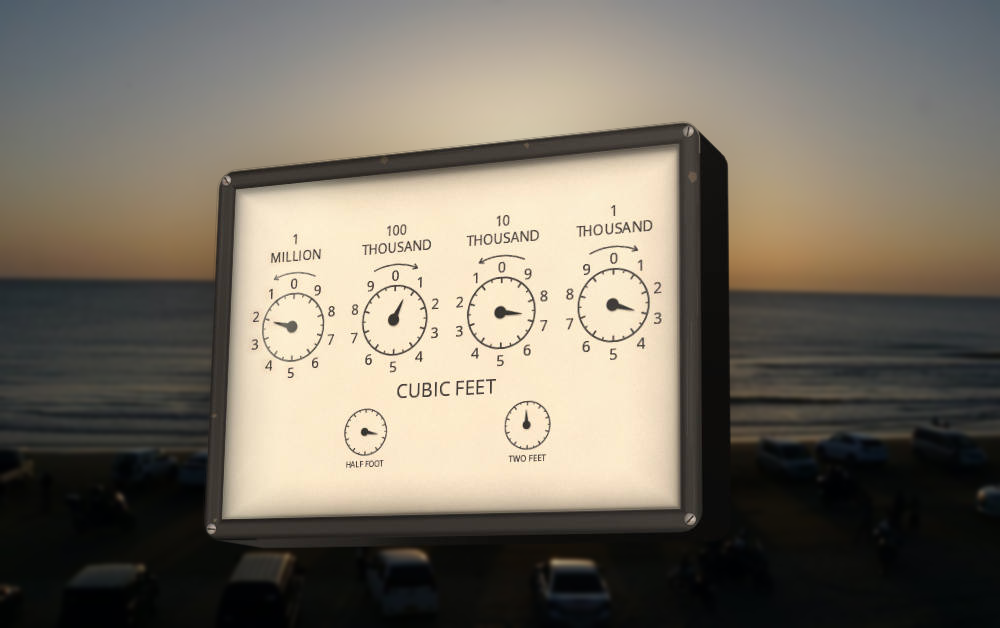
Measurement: 207300
